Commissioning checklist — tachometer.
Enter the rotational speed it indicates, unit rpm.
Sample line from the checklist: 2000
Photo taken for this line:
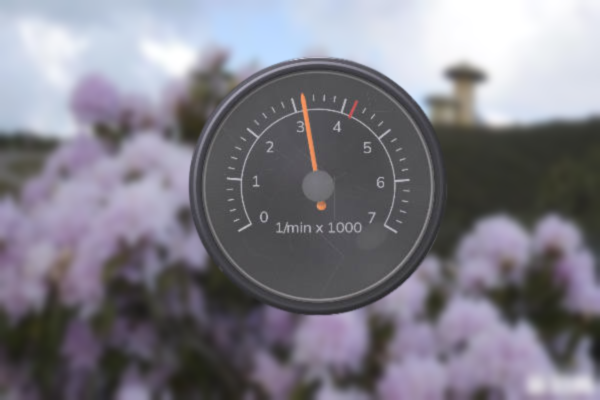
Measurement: 3200
